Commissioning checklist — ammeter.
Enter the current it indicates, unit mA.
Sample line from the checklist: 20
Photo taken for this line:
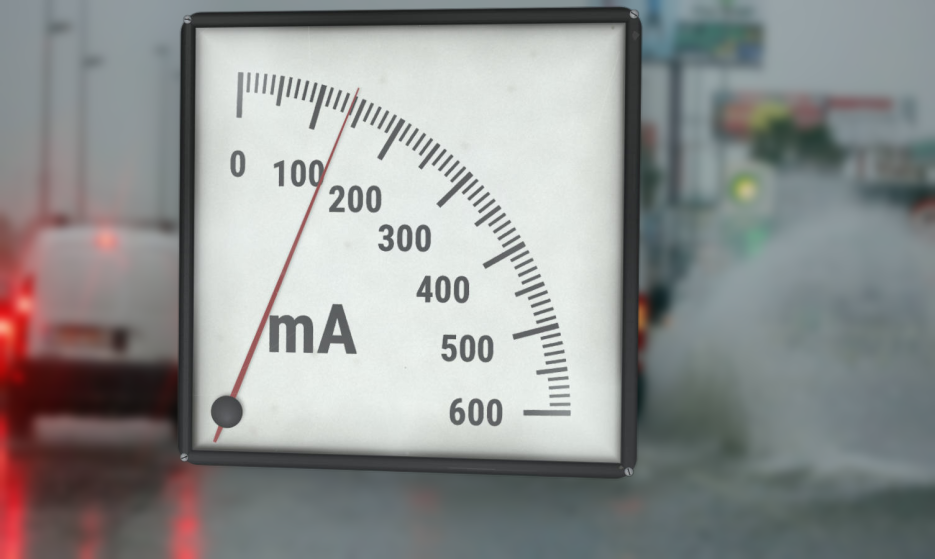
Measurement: 140
